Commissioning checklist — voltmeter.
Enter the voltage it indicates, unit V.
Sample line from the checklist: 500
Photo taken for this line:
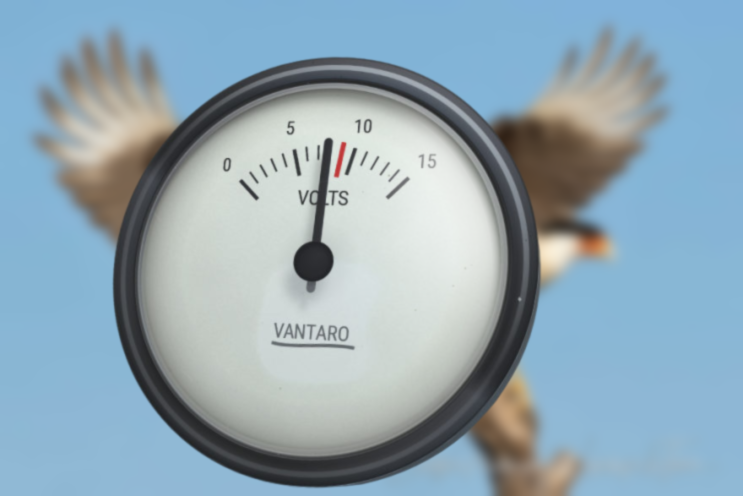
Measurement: 8
